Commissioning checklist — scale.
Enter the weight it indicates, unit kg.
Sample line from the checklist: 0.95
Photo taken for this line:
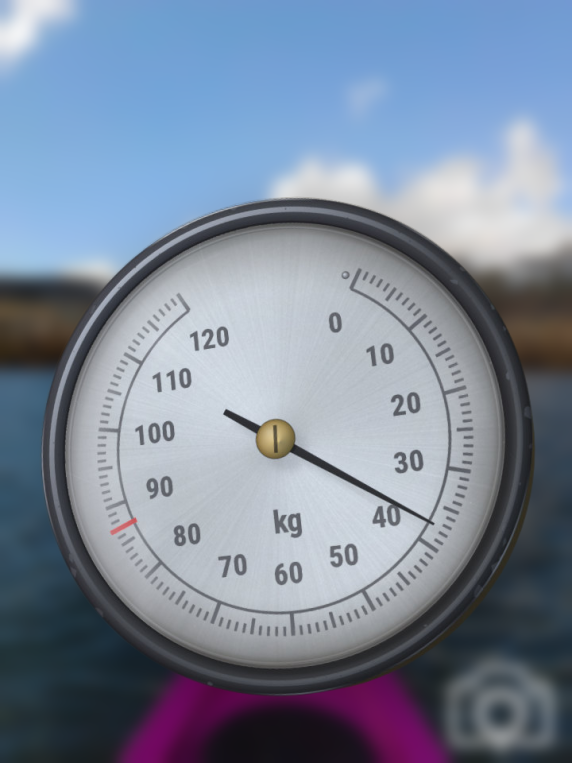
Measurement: 37.5
